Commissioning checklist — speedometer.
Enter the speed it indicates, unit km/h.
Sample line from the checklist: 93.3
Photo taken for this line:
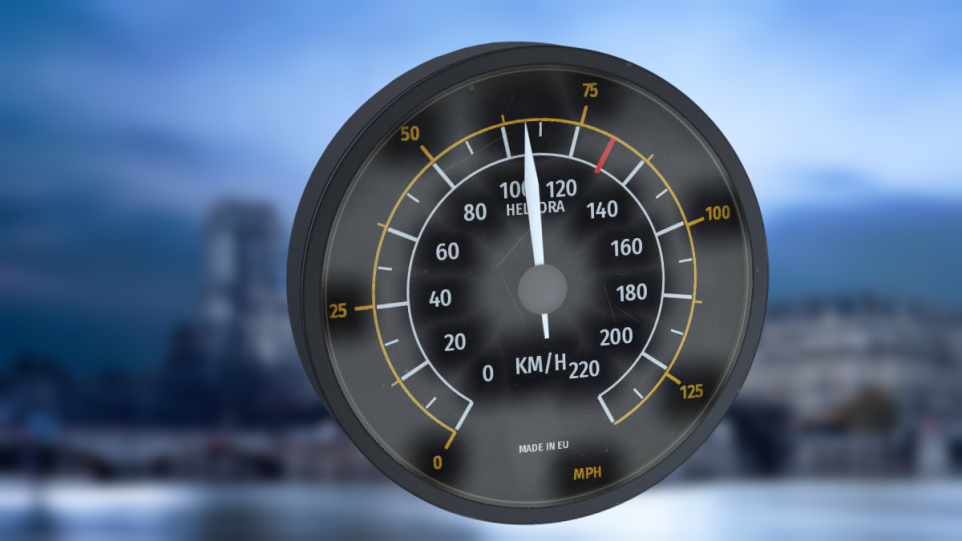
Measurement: 105
